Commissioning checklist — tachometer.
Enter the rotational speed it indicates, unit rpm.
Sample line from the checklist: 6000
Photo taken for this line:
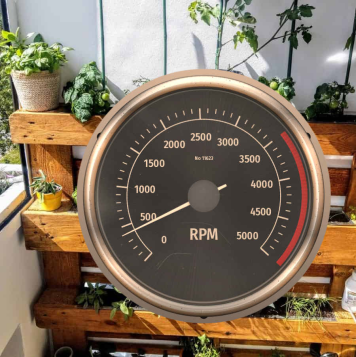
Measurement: 400
